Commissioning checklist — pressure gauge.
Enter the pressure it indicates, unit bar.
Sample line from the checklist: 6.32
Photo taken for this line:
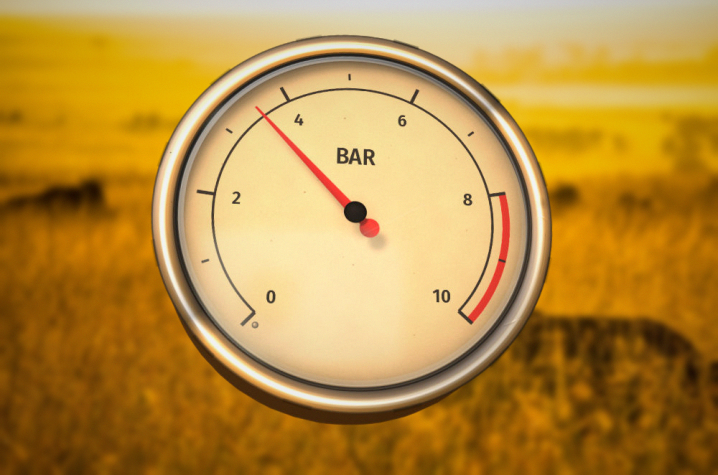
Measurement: 3.5
